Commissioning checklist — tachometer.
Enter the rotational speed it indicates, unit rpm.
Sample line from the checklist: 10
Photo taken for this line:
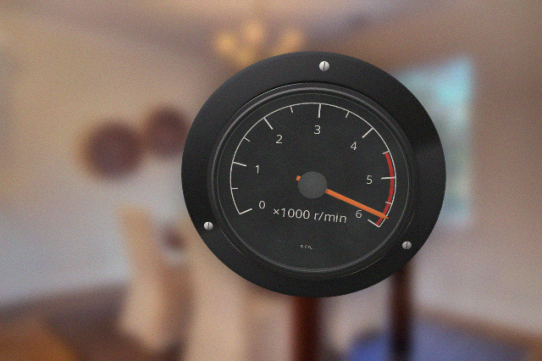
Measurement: 5750
